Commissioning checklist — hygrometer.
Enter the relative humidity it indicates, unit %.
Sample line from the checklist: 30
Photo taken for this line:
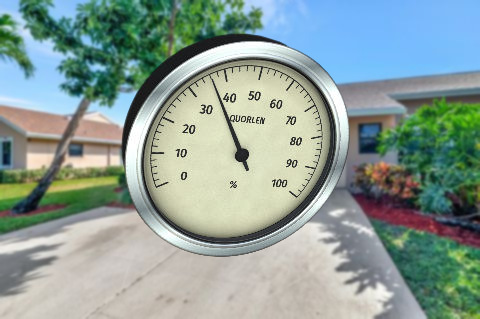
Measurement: 36
